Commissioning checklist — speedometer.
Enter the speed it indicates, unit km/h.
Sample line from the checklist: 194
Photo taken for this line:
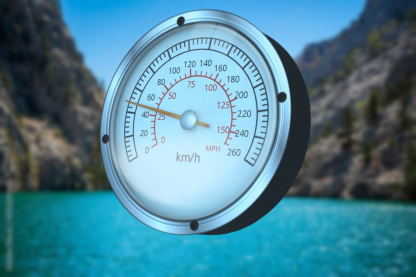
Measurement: 48
